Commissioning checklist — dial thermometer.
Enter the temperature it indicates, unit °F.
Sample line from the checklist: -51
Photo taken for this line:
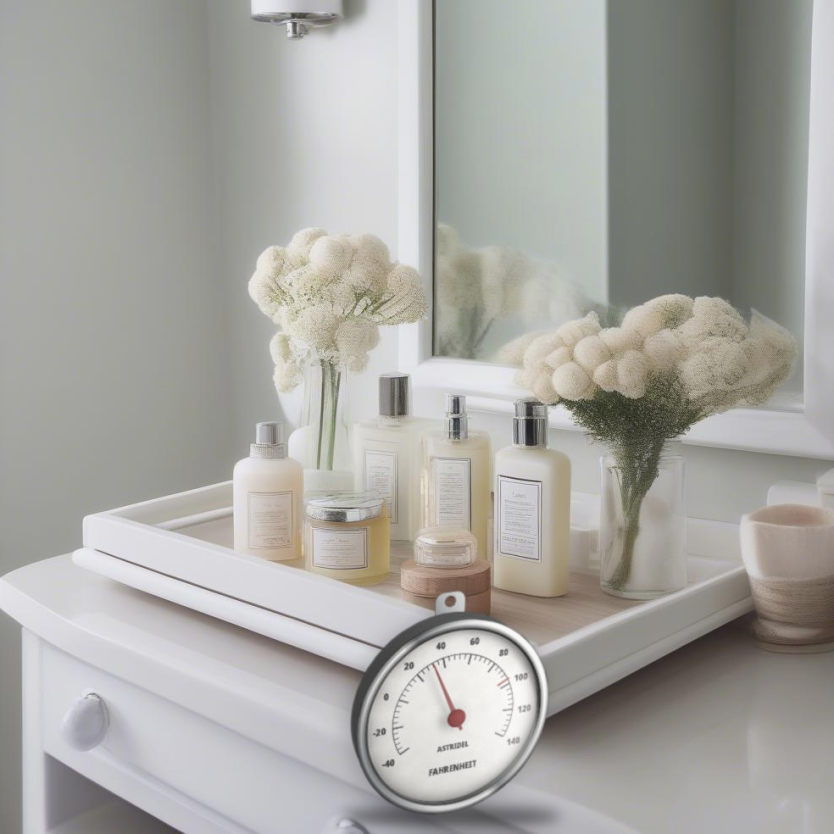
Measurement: 32
